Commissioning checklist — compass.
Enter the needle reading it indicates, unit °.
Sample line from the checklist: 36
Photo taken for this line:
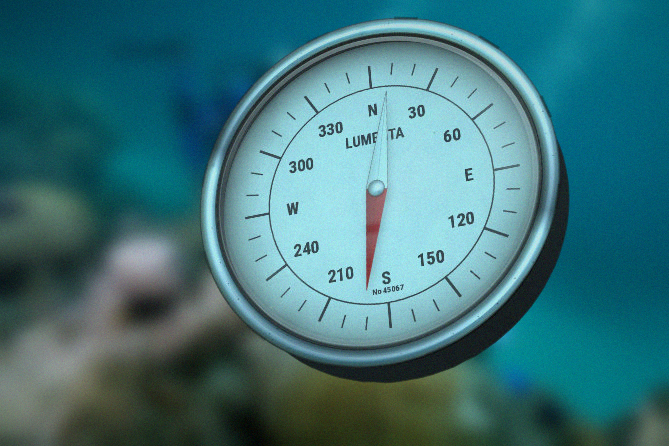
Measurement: 190
